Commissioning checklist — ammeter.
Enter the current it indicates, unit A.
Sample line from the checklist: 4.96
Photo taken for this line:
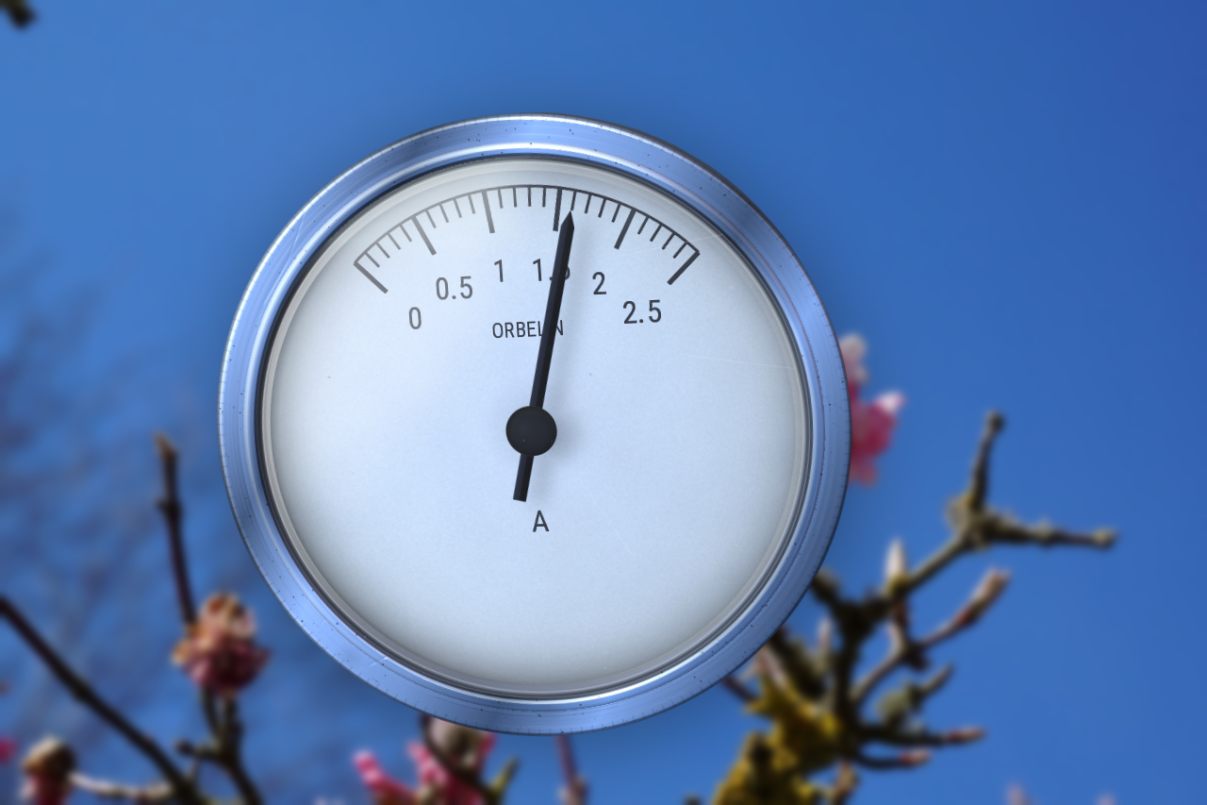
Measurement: 1.6
